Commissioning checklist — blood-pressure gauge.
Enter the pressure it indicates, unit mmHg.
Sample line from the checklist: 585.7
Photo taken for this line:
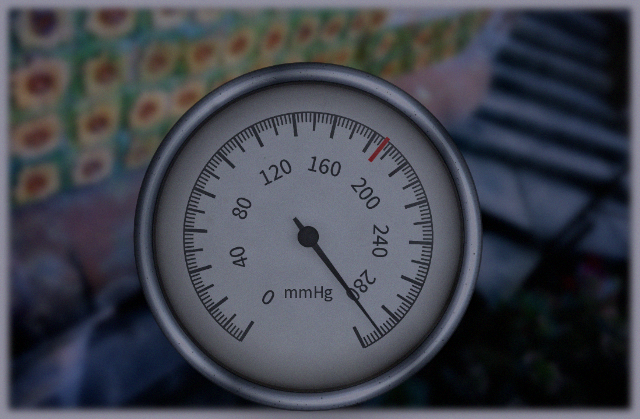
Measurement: 290
